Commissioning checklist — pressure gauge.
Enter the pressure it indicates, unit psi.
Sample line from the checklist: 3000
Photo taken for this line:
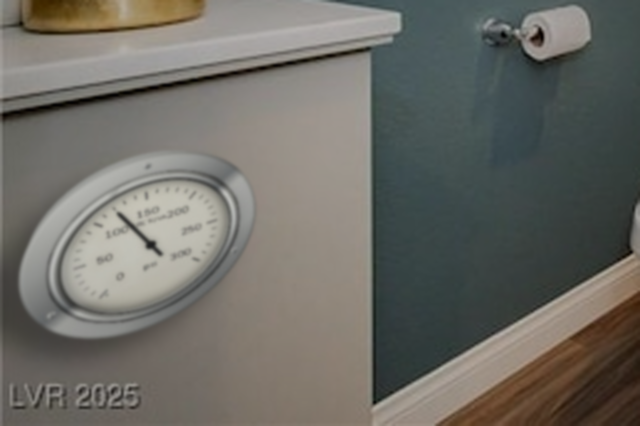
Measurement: 120
